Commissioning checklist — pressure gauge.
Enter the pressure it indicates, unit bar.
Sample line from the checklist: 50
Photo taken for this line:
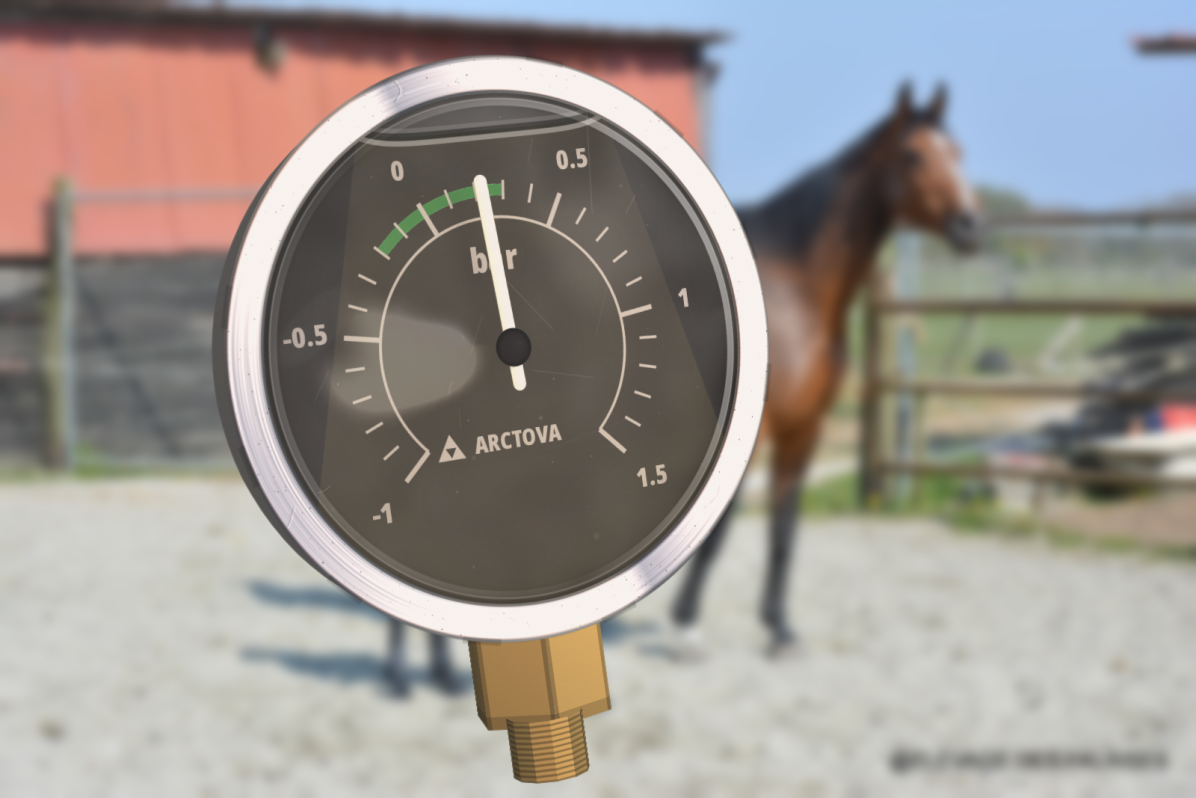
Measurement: 0.2
